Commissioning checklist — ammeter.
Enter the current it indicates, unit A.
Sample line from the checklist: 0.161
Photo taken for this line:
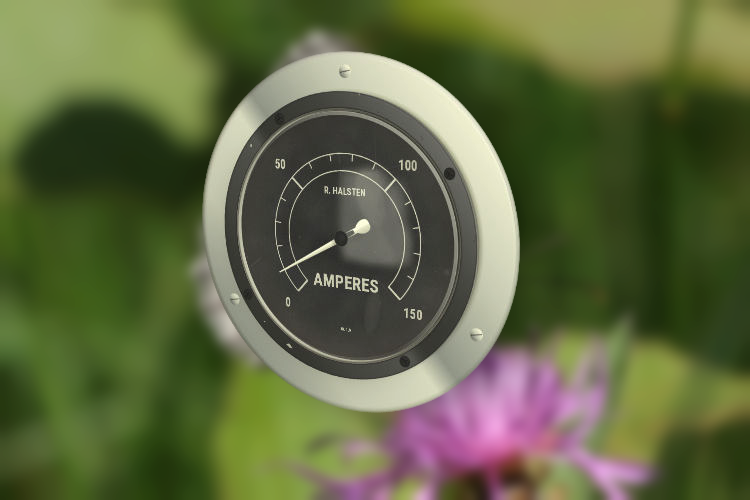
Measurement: 10
